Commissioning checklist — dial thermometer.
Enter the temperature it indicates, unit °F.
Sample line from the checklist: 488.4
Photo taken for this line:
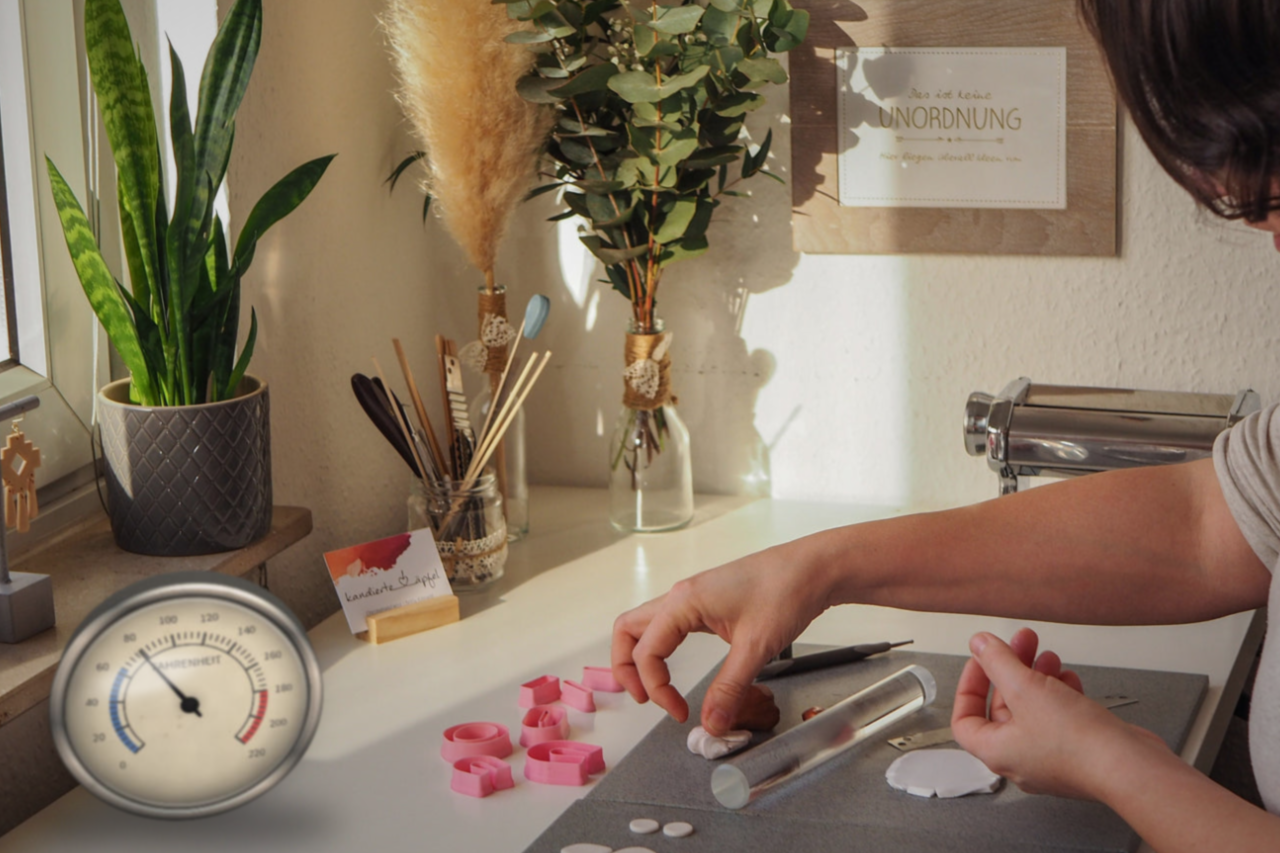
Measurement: 80
